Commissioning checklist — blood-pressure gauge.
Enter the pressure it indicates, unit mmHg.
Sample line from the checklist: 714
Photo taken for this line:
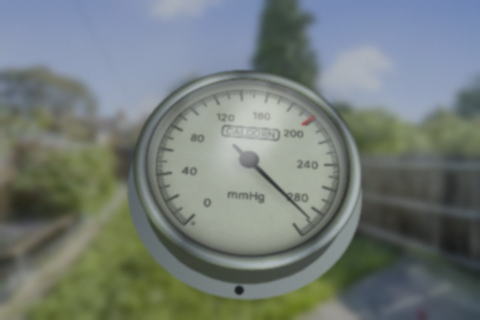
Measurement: 290
